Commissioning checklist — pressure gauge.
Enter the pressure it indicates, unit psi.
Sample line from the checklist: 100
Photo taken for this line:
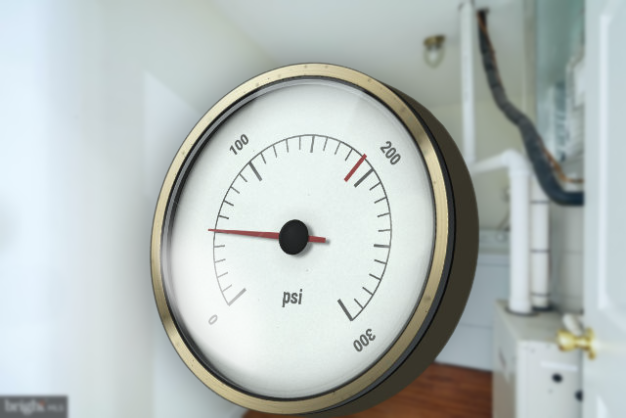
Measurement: 50
